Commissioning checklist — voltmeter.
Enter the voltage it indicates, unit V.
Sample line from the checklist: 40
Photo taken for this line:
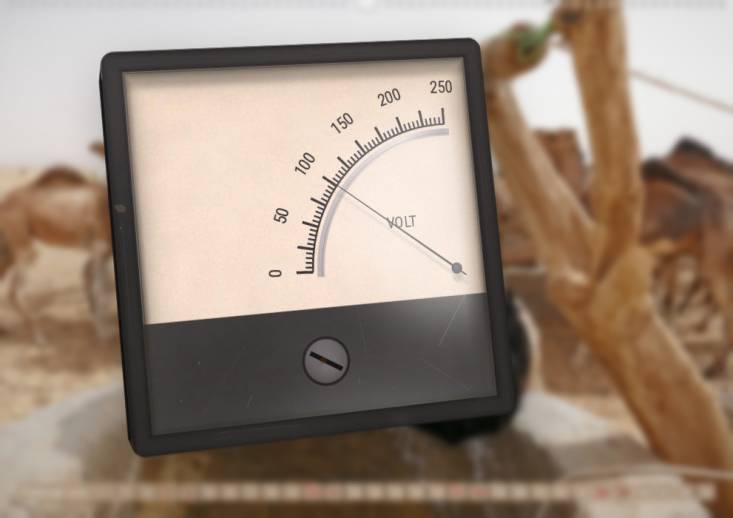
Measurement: 100
